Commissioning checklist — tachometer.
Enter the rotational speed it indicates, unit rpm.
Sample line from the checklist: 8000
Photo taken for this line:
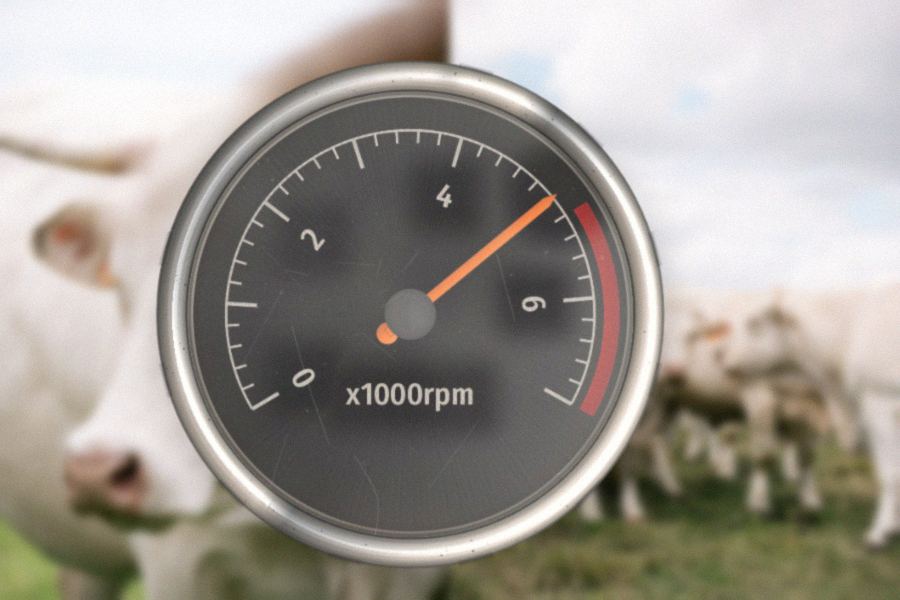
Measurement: 5000
